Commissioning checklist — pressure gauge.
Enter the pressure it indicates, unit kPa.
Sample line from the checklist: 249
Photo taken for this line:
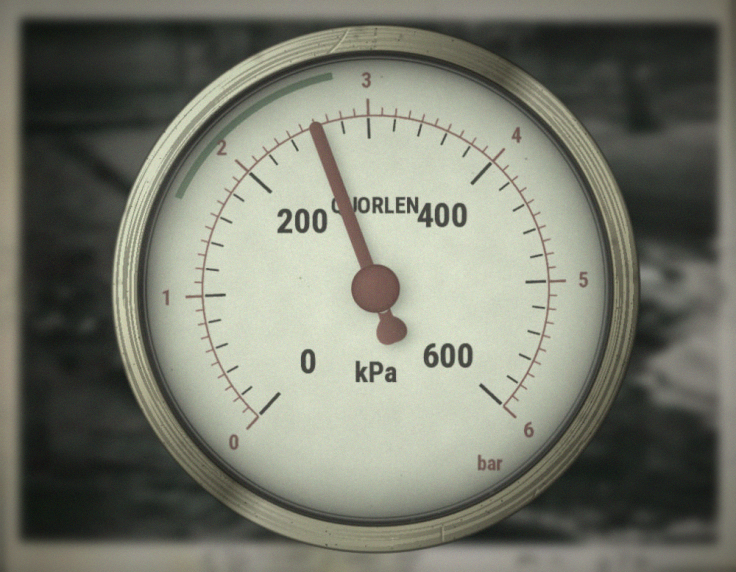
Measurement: 260
